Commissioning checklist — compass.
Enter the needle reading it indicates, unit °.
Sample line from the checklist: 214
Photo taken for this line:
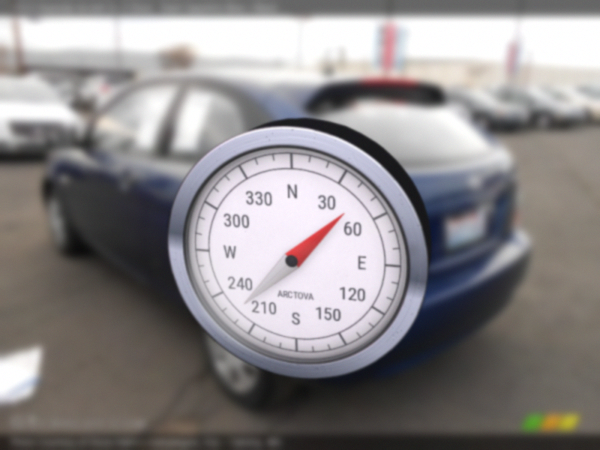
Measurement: 45
